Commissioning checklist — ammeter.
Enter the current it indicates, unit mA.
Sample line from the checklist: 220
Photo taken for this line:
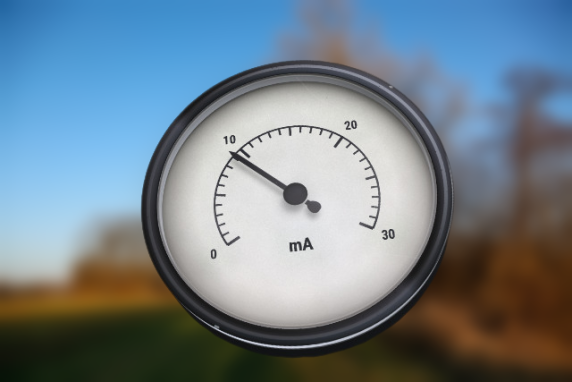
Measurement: 9
